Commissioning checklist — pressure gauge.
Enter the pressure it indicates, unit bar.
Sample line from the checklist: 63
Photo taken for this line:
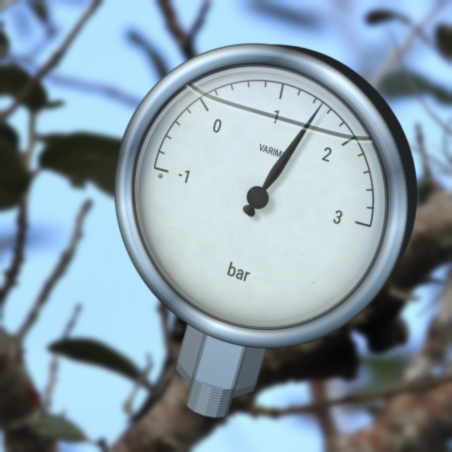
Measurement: 1.5
